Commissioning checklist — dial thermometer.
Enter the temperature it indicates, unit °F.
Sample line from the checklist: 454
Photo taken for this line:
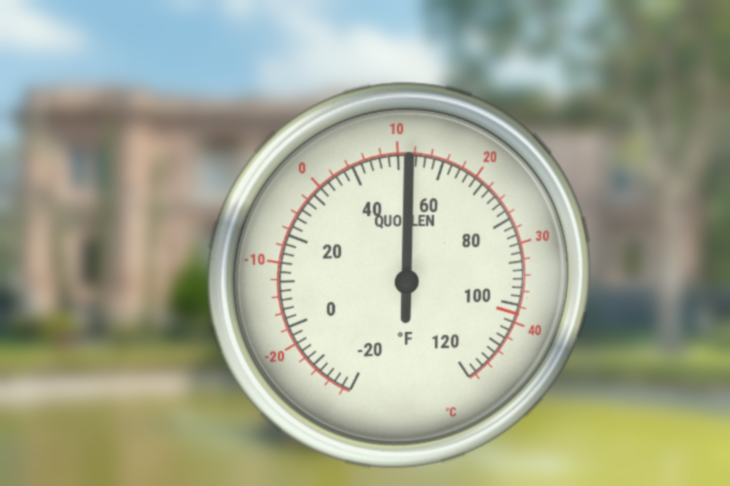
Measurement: 52
